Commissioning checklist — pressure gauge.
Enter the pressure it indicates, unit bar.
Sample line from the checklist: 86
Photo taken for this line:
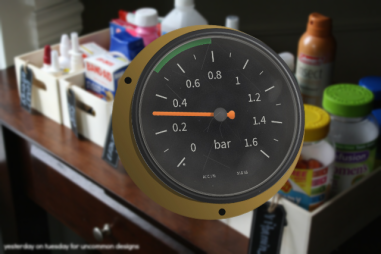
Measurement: 0.3
